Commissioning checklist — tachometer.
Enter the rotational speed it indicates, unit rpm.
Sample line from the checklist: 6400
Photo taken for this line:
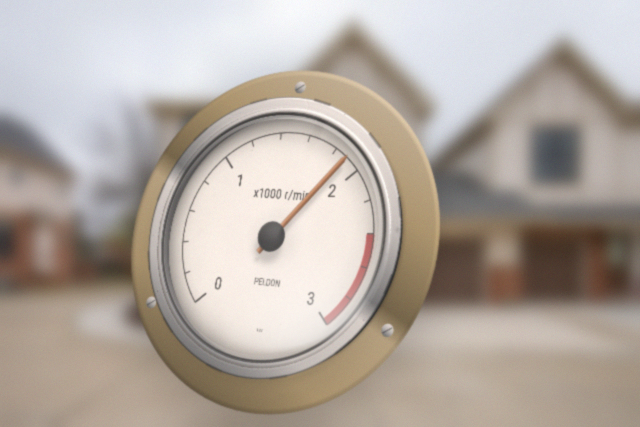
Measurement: 1900
